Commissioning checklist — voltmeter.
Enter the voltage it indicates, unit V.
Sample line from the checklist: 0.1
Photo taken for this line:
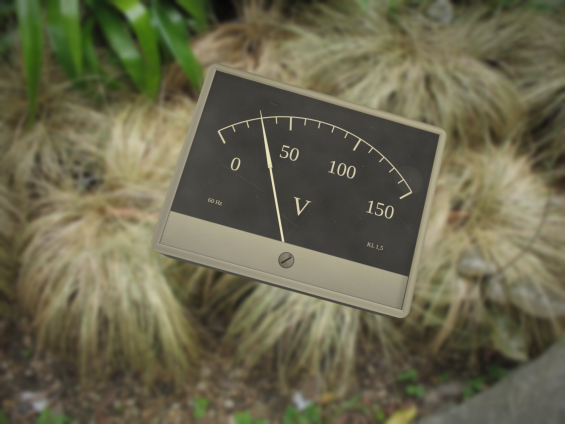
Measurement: 30
